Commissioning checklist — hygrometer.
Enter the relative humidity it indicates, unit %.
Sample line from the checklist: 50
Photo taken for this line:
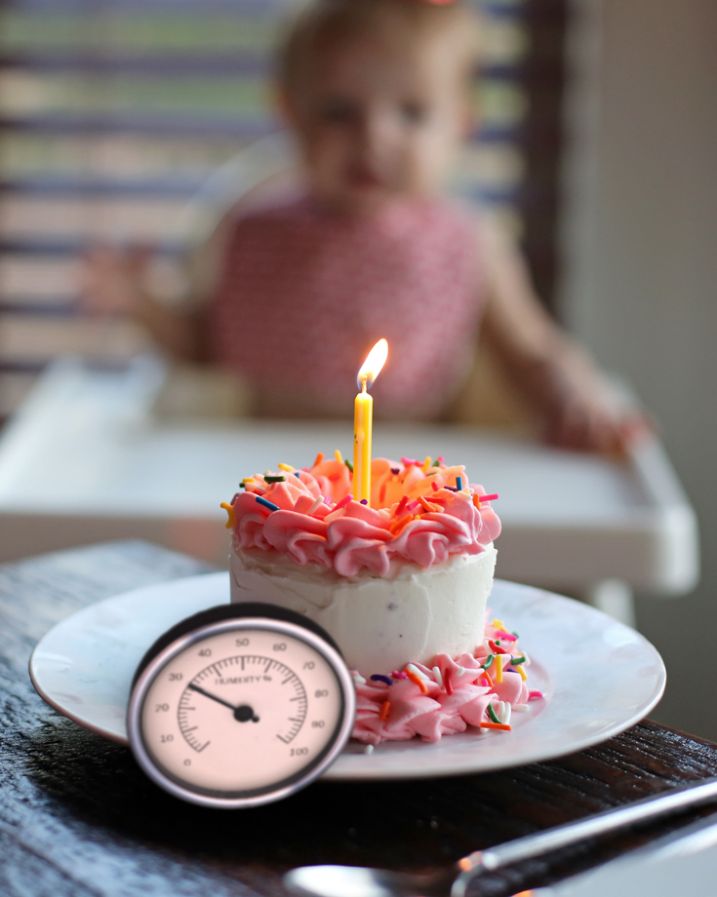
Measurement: 30
